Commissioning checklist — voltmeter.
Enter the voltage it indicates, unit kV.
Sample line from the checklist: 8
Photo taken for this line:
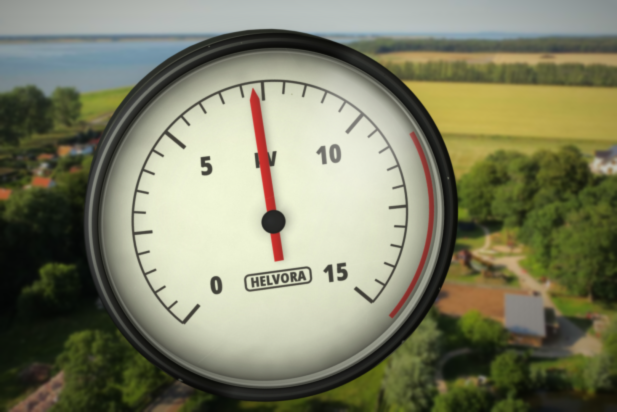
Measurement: 7.25
